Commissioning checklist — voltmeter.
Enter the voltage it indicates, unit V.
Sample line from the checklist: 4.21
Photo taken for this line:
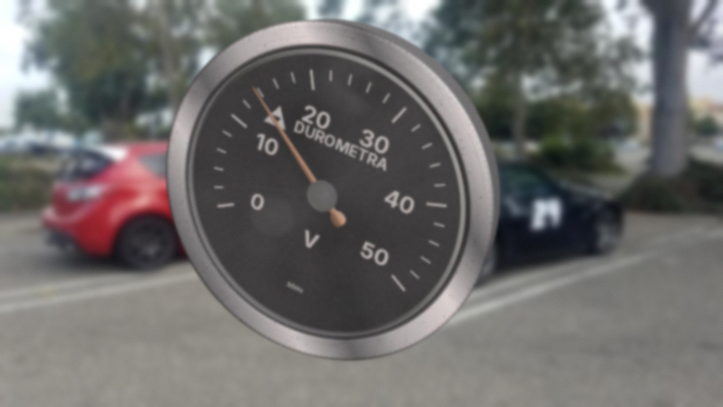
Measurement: 14
